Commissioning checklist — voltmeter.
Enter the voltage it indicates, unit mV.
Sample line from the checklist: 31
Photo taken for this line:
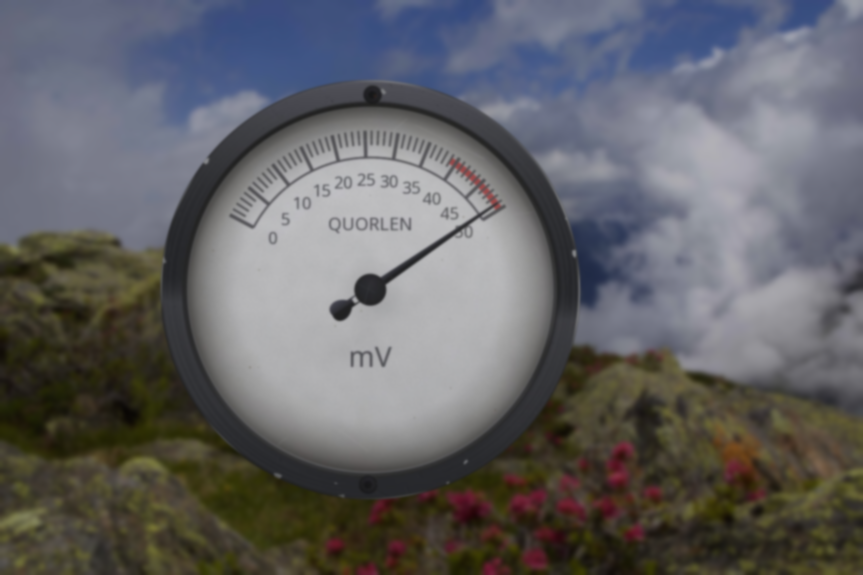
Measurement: 49
